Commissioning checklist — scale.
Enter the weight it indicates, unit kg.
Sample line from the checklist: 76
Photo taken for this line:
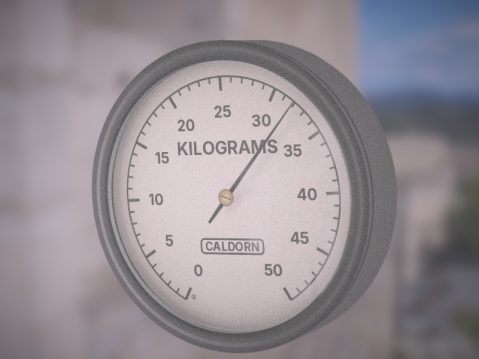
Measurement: 32
